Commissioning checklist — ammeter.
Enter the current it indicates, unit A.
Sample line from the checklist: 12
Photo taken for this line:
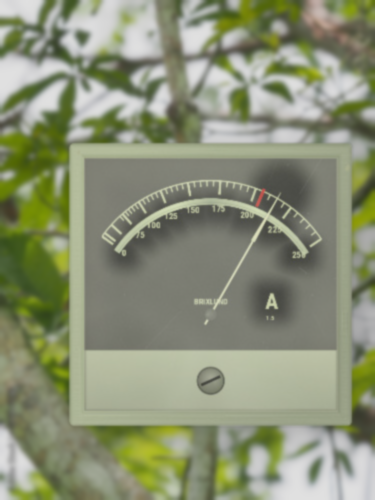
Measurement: 215
